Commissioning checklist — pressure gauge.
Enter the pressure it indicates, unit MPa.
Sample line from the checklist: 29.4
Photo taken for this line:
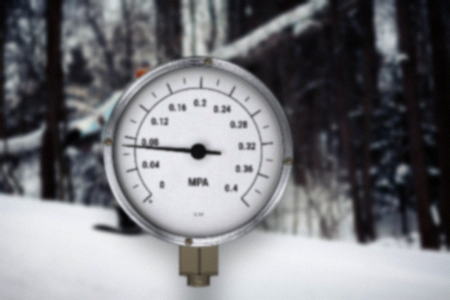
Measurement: 0.07
